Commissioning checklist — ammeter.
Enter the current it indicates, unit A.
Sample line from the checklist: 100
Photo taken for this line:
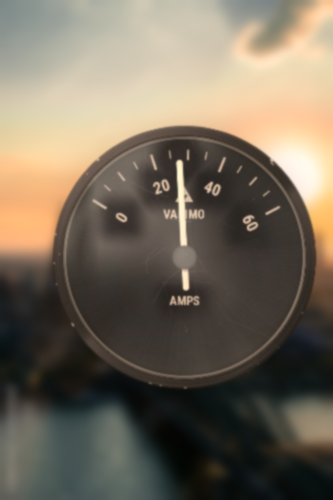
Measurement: 27.5
